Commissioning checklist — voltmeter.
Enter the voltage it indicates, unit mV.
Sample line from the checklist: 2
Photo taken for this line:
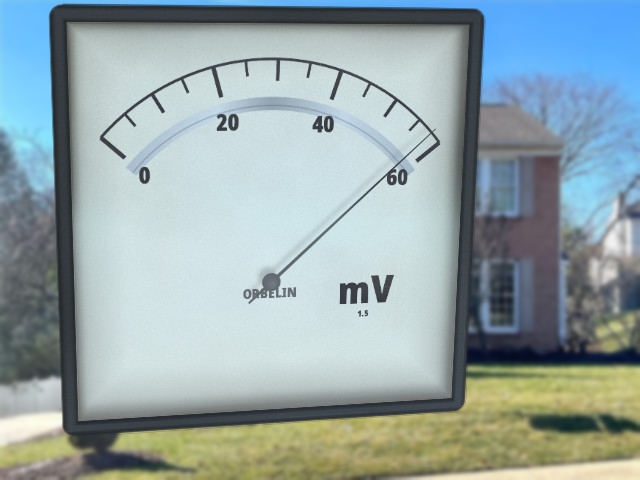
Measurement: 57.5
